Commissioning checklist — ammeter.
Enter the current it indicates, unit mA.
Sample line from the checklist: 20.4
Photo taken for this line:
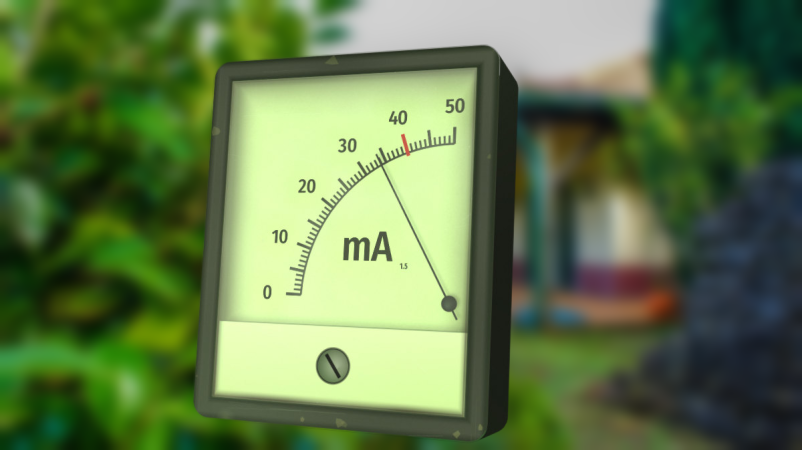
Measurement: 34
